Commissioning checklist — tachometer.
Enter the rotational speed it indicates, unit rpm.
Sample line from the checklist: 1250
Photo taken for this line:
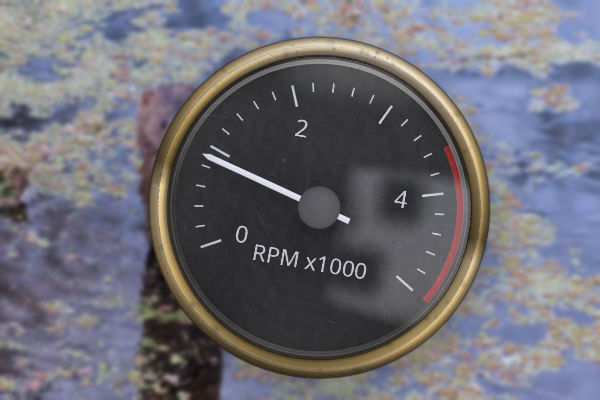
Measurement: 900
